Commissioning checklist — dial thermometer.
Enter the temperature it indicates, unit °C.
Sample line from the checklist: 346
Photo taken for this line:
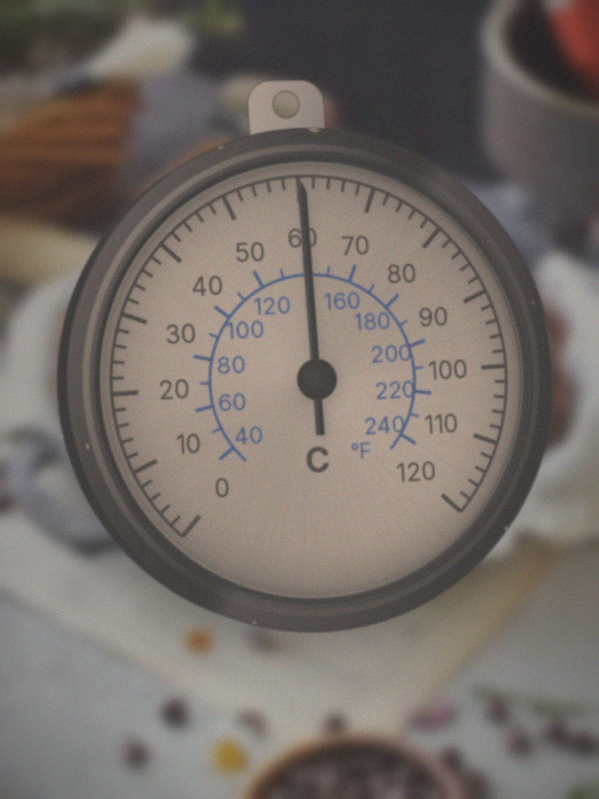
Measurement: 60
